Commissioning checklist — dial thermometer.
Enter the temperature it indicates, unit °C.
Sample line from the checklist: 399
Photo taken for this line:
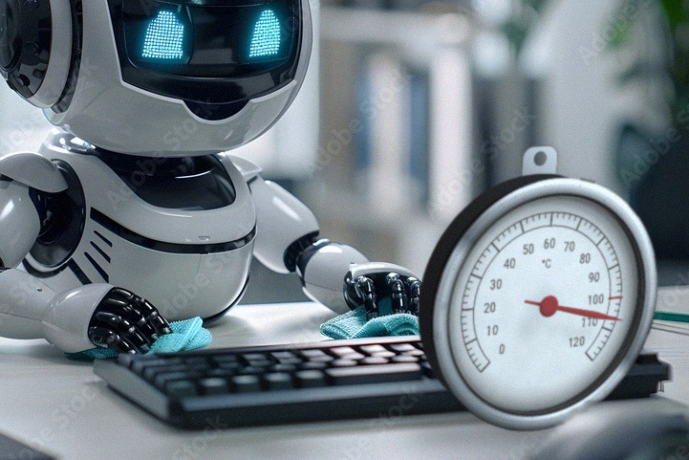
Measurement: 106
